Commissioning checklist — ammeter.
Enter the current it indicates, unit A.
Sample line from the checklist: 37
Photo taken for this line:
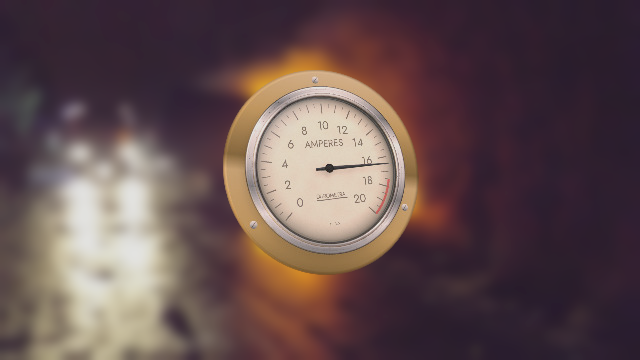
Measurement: 16.5
